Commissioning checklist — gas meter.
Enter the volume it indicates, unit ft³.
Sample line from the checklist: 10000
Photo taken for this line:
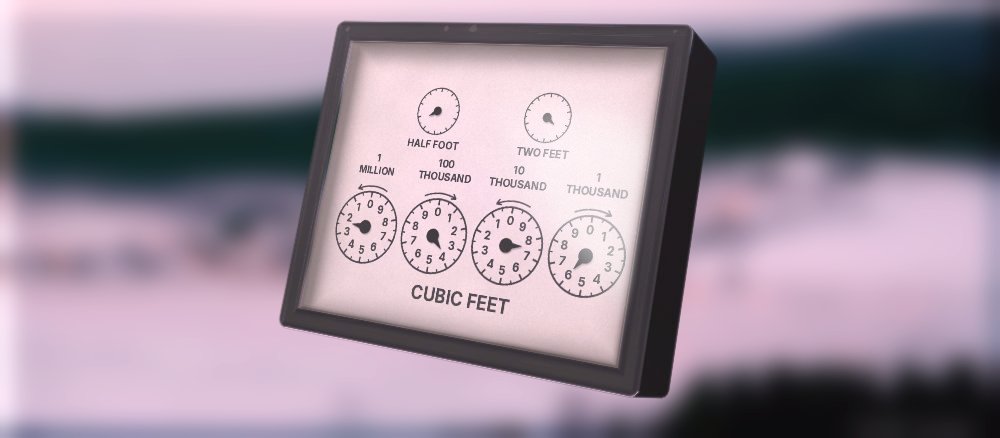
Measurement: 237600
